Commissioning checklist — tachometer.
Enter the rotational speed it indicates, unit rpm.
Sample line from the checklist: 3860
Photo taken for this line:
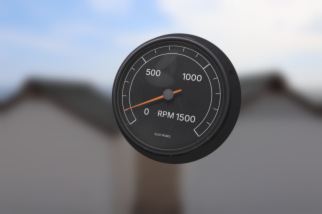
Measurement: 100
